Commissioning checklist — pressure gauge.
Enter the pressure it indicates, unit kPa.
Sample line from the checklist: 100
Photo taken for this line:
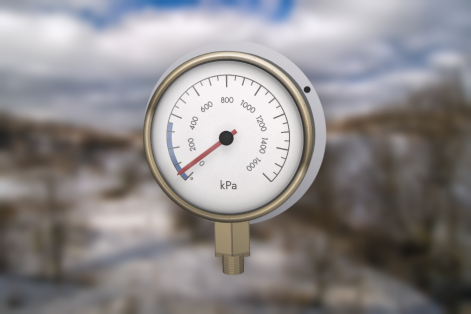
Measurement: 50
